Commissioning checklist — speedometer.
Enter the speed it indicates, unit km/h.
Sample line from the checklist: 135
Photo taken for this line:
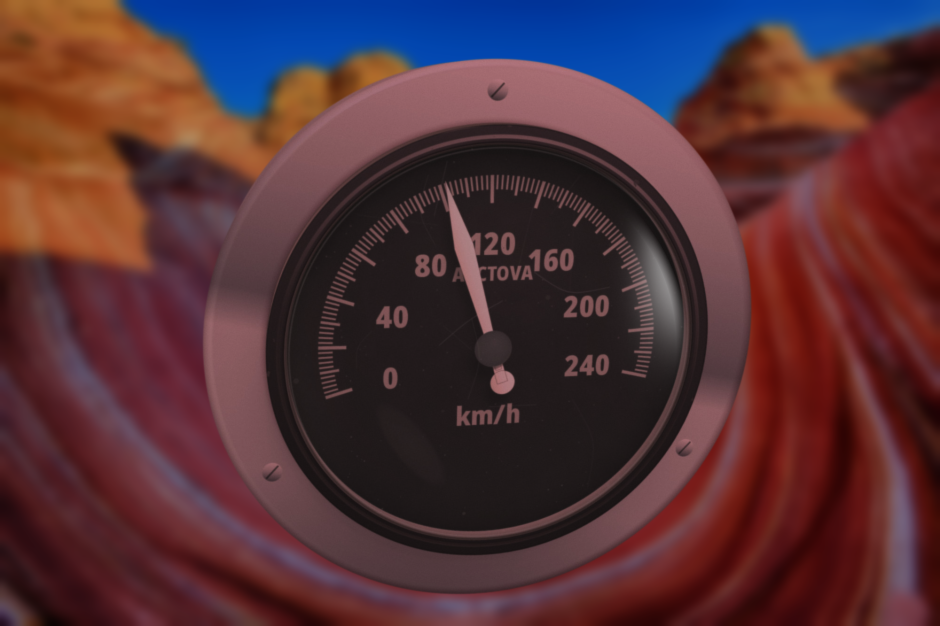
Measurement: 102
